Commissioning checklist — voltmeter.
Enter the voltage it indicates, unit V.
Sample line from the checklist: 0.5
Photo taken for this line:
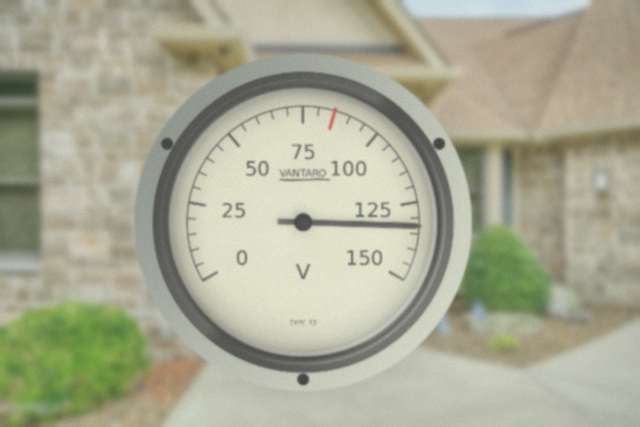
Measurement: 132.5
